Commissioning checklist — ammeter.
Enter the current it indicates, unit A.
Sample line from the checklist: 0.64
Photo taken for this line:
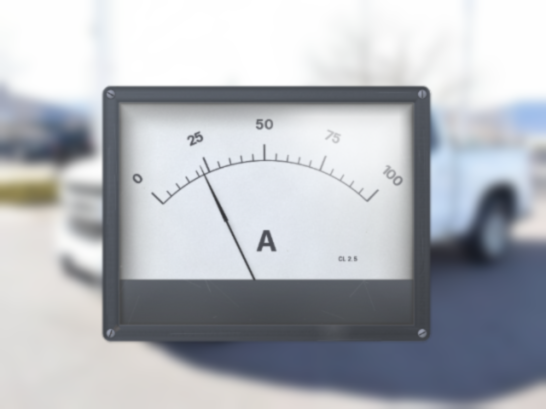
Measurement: 22.5
